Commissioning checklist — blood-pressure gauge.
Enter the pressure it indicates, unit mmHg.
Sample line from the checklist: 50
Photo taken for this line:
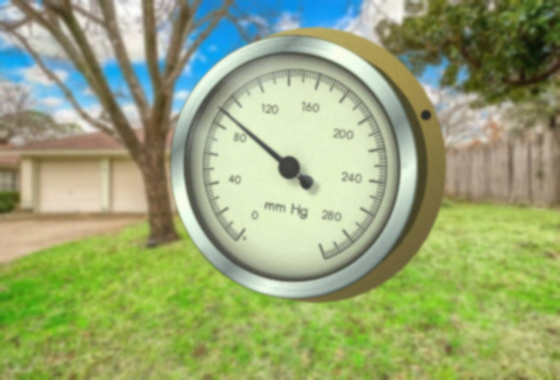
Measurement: 90
